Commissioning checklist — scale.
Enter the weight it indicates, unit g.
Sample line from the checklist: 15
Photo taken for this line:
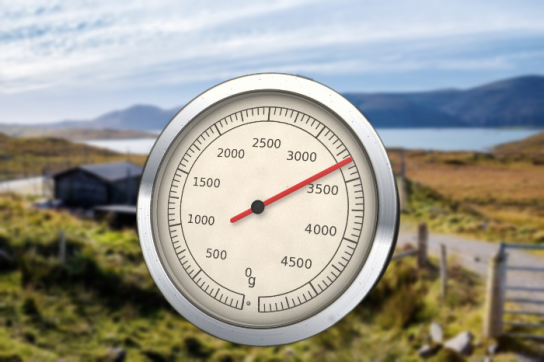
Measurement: 3350
